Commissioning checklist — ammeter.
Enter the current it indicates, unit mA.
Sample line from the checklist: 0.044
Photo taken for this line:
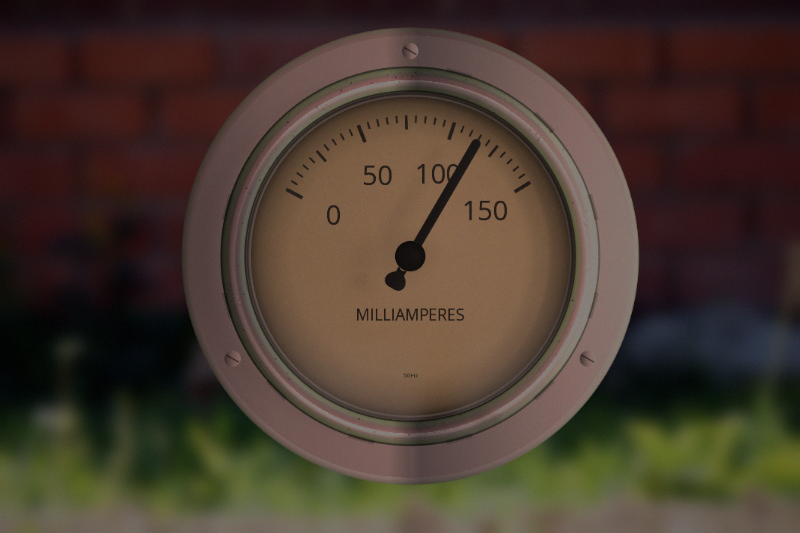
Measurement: 115
